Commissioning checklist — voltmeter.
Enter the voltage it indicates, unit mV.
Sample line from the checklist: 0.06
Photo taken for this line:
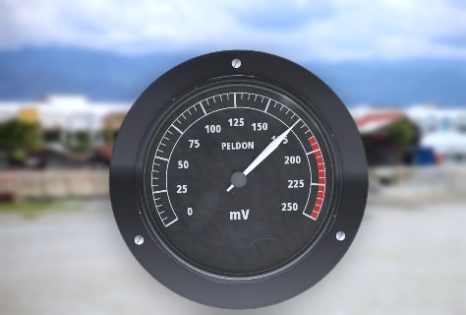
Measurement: 175
